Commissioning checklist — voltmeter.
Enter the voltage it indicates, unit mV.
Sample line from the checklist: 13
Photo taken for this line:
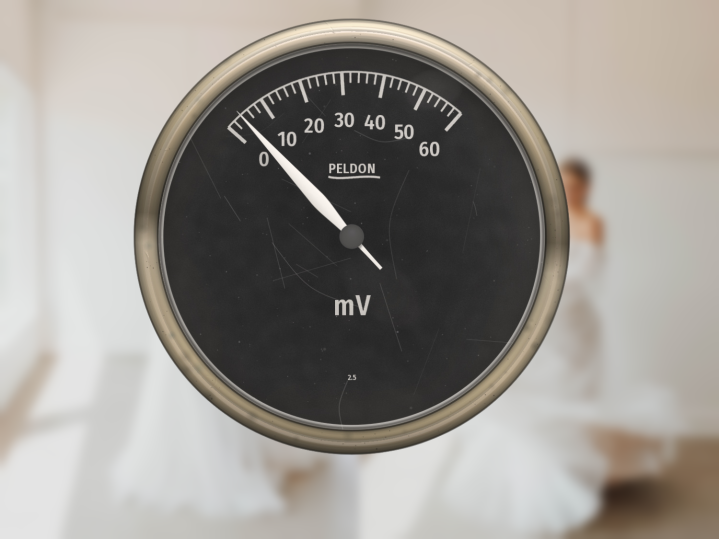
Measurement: 4
